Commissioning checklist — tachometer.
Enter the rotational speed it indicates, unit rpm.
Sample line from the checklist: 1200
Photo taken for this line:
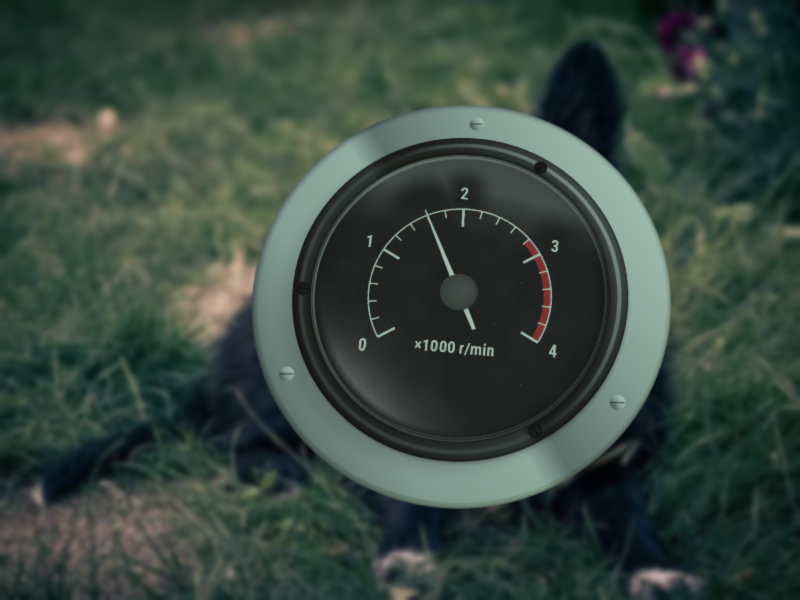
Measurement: 1600
